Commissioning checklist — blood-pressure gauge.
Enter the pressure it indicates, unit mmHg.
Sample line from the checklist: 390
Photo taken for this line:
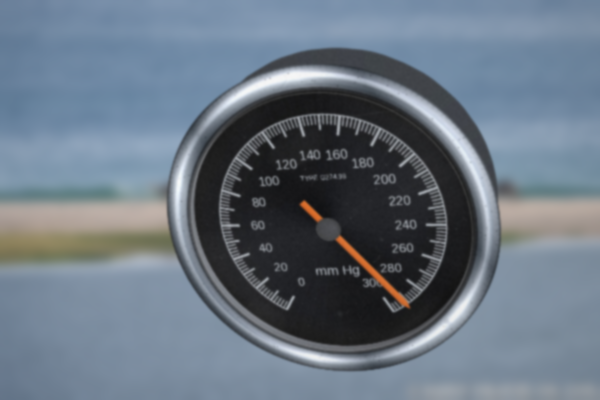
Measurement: 290
